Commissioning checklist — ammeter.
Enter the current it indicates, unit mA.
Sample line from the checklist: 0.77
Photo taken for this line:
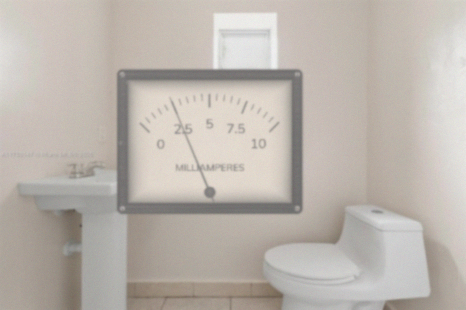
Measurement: 2.5
